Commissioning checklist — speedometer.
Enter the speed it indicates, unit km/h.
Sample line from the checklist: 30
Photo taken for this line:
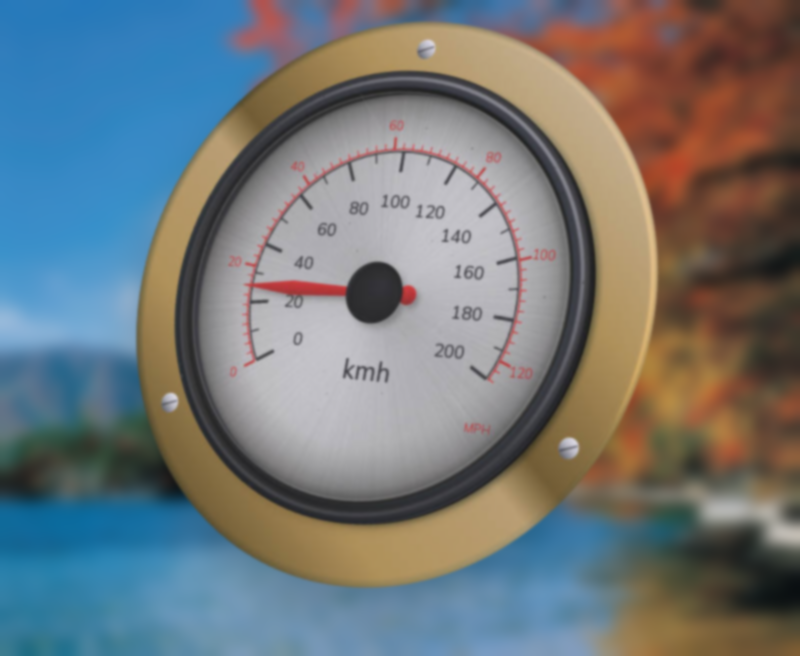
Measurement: 25
